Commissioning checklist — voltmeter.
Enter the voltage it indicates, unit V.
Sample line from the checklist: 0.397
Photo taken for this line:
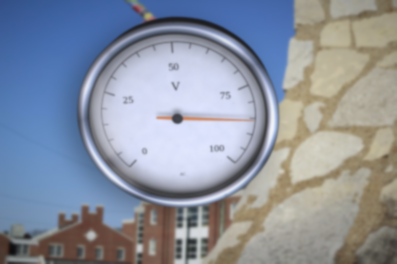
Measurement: 85
